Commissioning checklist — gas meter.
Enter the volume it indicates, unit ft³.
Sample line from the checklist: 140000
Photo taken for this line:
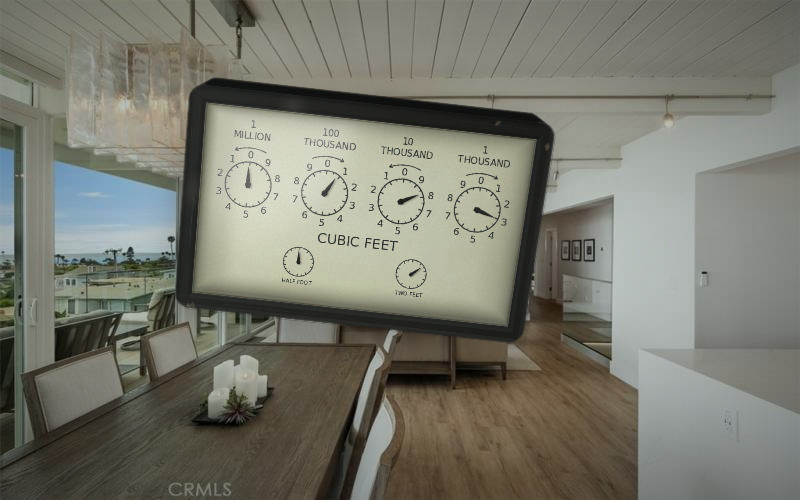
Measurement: 8300
